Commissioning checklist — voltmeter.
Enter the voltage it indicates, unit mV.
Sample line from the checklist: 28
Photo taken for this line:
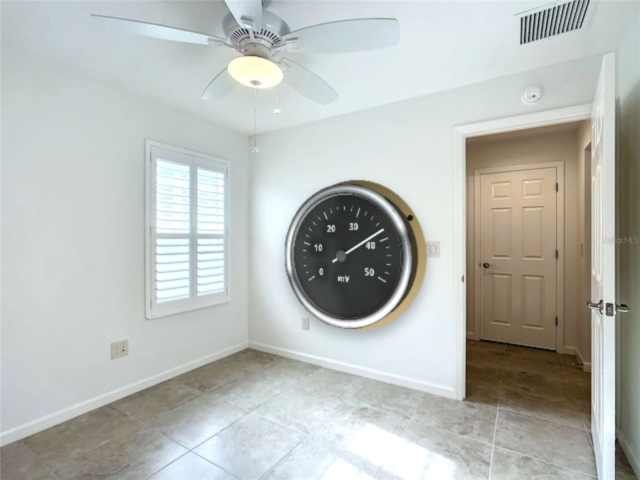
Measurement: 38
